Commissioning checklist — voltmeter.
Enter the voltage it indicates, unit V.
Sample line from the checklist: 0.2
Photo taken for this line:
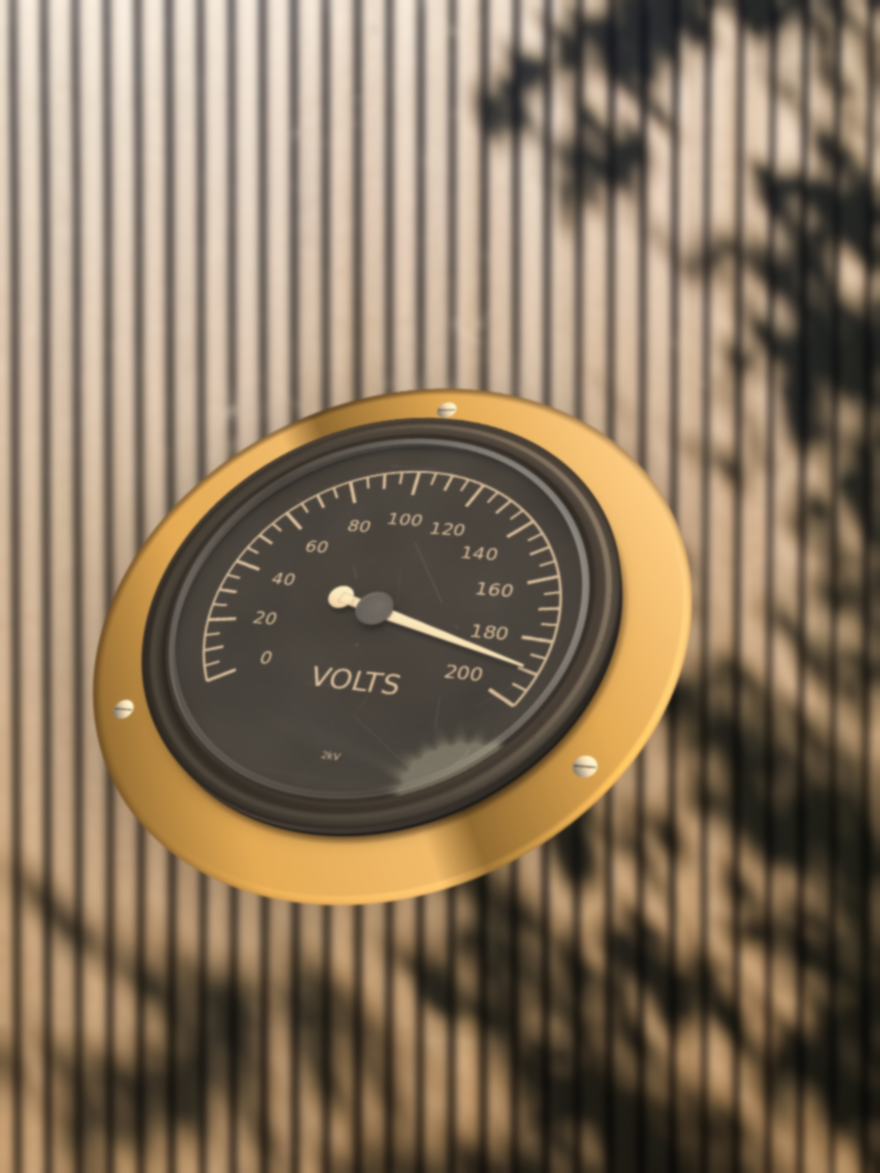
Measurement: 190
